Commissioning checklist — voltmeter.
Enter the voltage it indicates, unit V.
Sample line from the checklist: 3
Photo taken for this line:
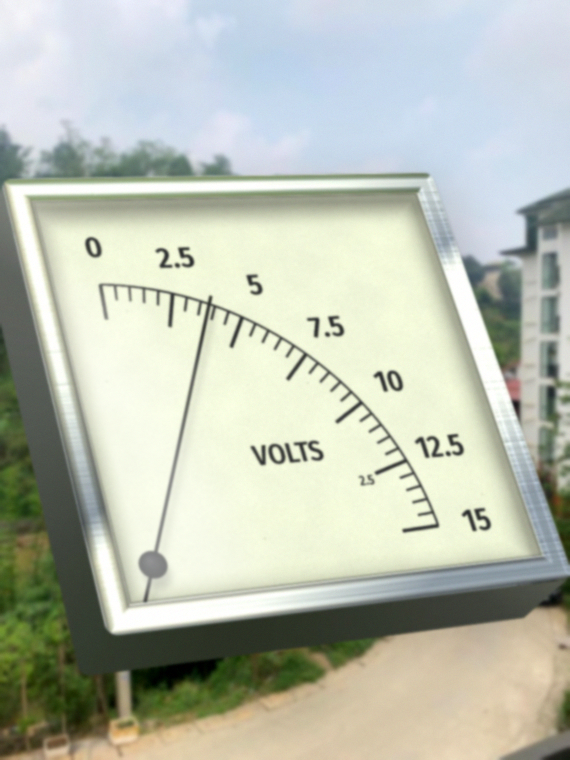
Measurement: 3.75
